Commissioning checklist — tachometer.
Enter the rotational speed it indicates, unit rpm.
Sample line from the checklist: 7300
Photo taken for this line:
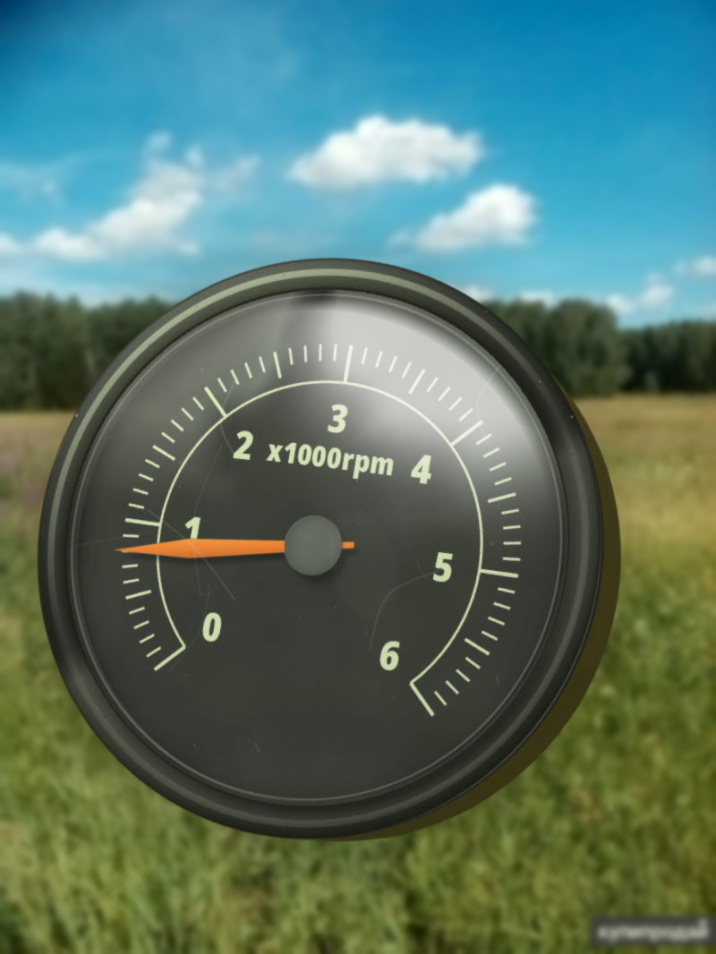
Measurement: 800
